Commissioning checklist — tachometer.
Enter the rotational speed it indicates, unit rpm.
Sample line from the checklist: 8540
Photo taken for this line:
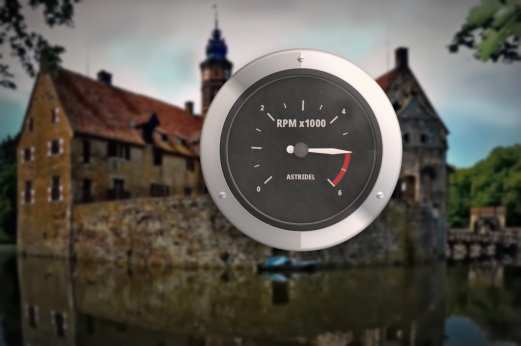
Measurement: 5000
